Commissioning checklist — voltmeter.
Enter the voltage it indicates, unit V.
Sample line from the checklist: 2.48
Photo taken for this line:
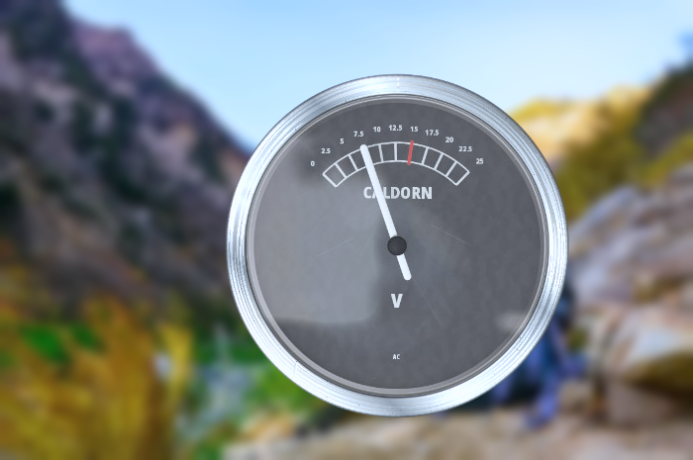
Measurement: 7.5
